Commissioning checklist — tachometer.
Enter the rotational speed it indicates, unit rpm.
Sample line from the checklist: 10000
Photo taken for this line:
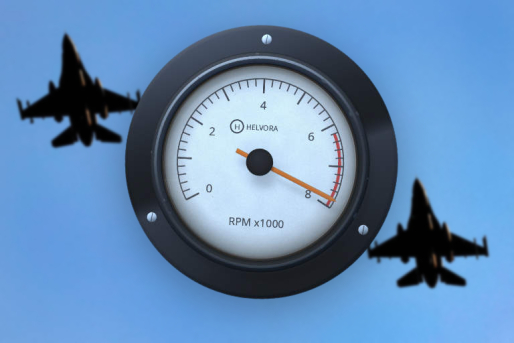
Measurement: 7800
